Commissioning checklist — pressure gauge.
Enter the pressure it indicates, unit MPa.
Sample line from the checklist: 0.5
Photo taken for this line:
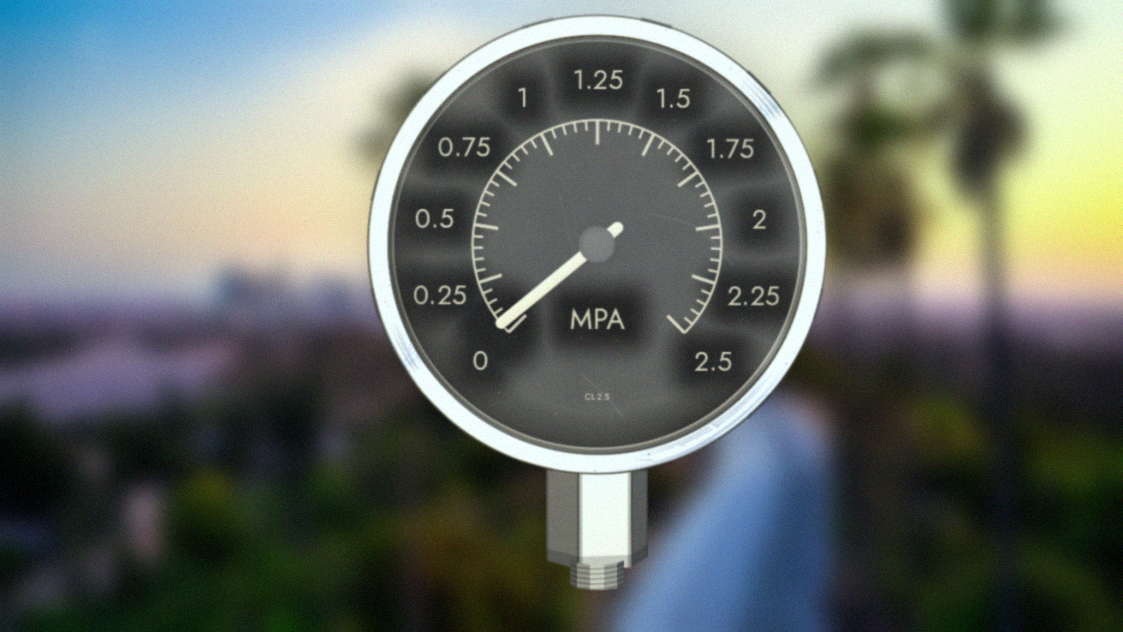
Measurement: 0.05
